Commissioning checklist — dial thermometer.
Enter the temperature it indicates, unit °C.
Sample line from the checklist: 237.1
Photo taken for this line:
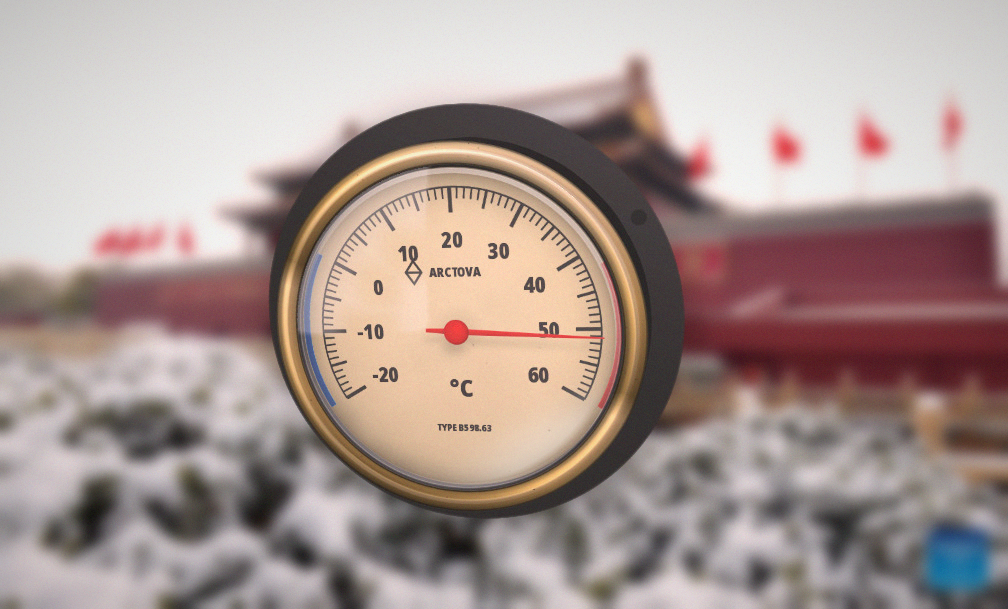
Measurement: 51
